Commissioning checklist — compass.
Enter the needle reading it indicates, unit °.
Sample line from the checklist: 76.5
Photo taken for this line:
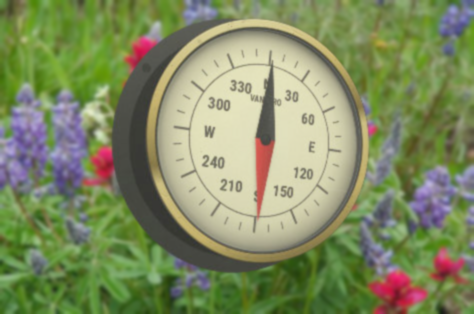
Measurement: 180
